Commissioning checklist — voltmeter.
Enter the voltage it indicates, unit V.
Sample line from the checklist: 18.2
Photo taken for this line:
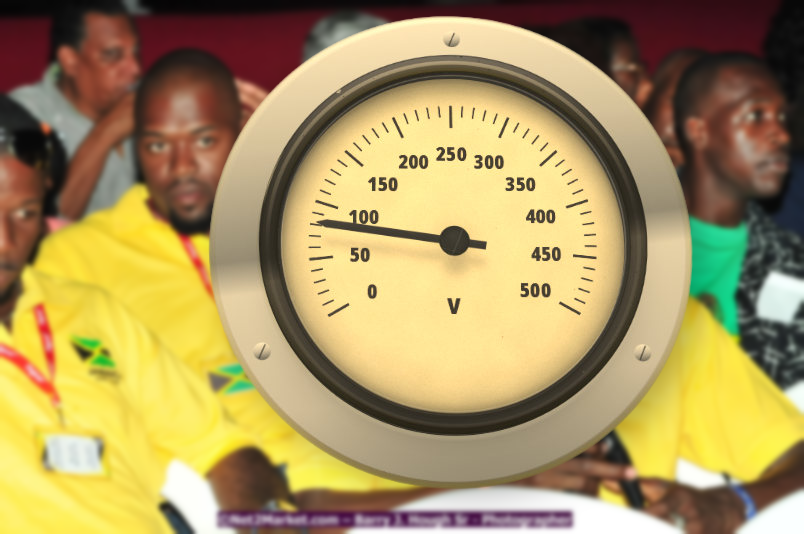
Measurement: 80
